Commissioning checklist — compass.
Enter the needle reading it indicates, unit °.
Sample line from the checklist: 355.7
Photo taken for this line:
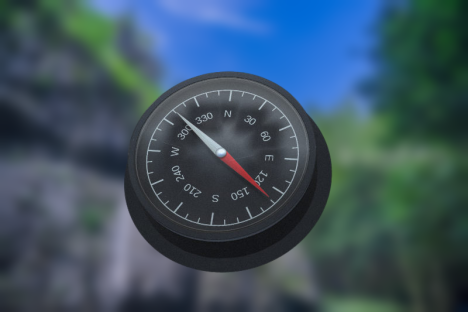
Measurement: 130
